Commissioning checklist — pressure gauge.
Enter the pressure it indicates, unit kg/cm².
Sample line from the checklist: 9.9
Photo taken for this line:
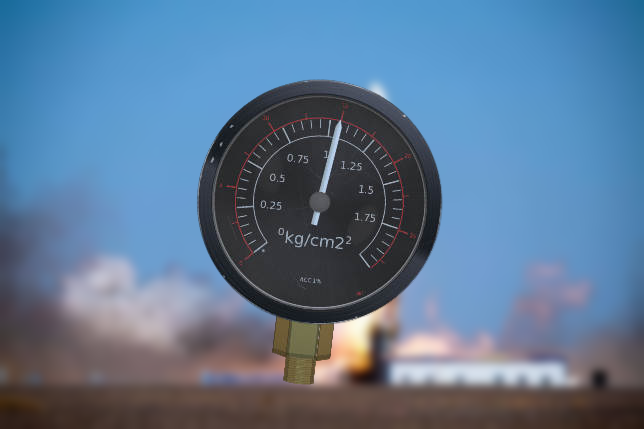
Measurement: 1.05
